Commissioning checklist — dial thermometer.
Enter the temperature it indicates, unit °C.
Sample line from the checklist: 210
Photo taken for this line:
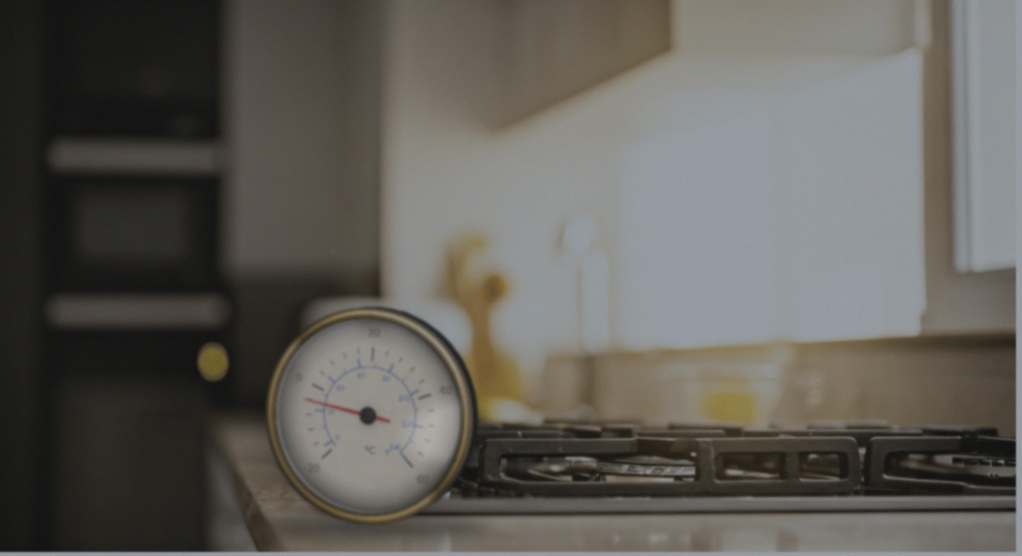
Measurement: -4
